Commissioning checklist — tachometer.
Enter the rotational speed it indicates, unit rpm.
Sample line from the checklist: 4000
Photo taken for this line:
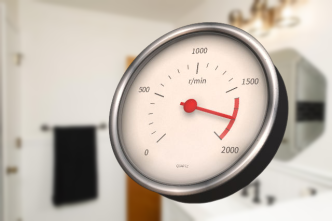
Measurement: 1800
